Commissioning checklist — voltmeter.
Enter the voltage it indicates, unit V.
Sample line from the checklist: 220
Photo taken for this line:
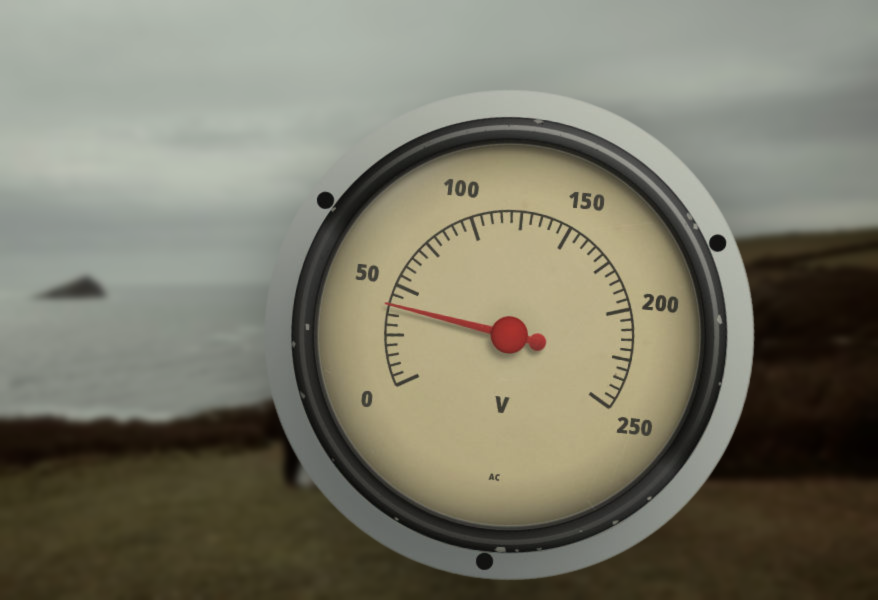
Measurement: 40
